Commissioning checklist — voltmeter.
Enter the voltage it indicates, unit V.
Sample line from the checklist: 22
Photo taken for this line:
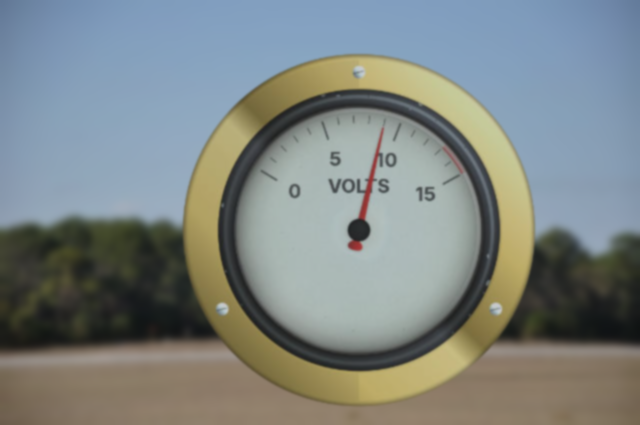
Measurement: 9
